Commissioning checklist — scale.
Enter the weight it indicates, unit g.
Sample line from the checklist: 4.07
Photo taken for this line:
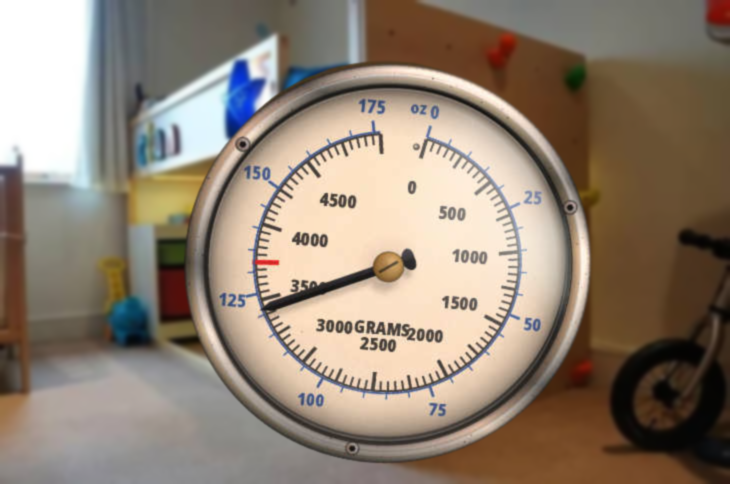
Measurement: 3450
